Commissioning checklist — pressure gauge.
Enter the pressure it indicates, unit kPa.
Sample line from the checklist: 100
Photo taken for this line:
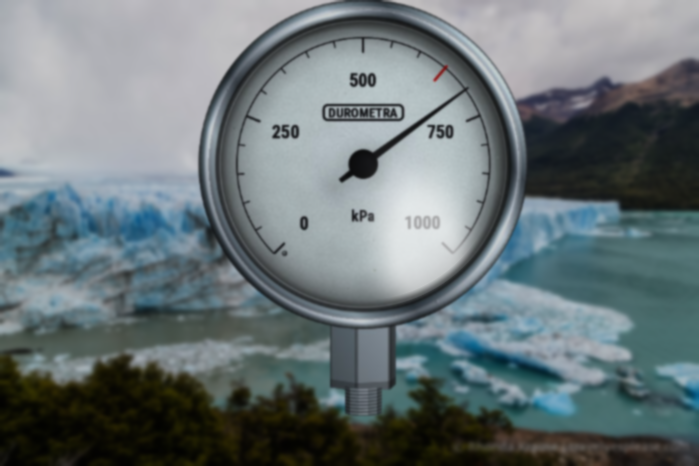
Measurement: 700
